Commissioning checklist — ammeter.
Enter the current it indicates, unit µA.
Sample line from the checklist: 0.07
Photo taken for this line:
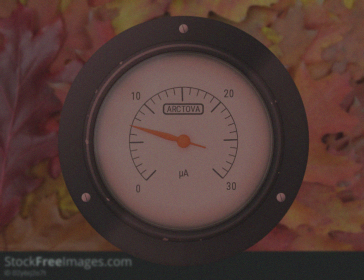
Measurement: 7
